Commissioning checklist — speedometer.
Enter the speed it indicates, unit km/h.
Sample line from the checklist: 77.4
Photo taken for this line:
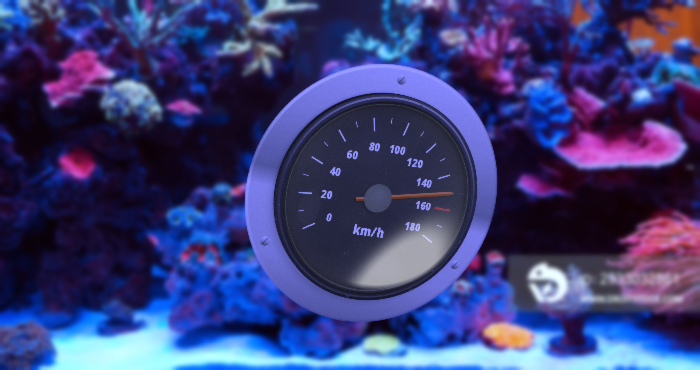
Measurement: 150
